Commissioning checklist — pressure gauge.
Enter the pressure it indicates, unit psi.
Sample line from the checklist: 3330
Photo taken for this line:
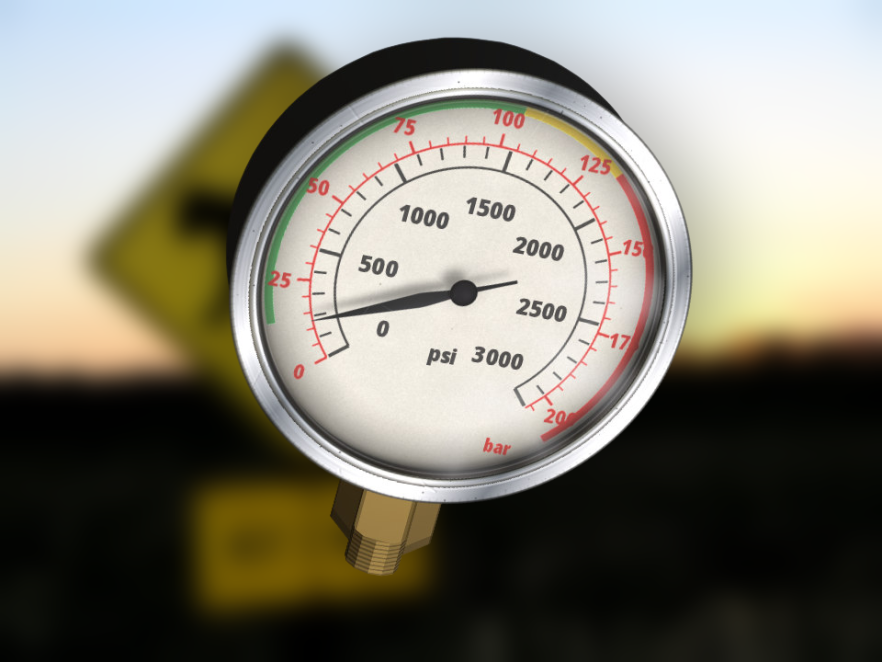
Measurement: 200
